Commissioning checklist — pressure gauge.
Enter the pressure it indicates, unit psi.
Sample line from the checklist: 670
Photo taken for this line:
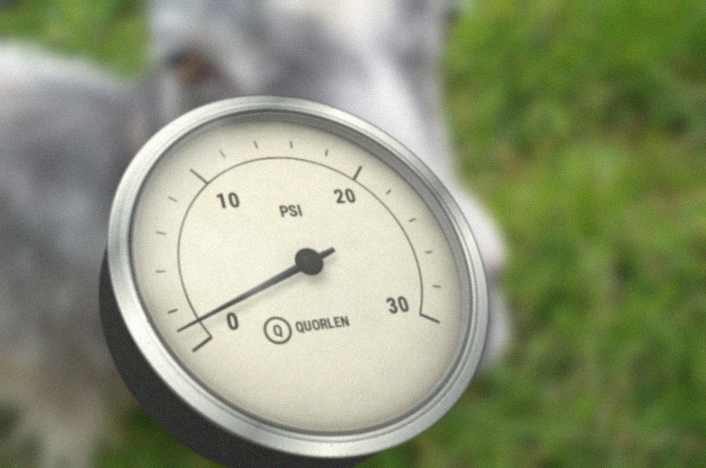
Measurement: 1
